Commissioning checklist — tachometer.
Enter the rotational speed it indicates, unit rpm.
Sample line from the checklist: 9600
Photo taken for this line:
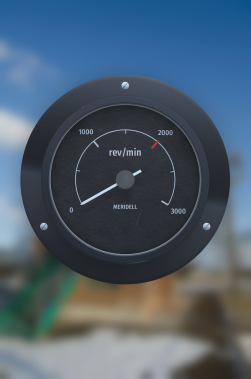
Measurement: 0
